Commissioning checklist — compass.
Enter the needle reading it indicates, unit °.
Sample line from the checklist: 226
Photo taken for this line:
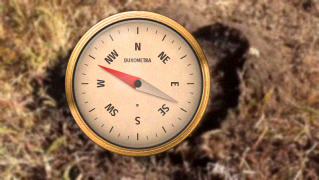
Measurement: 295
